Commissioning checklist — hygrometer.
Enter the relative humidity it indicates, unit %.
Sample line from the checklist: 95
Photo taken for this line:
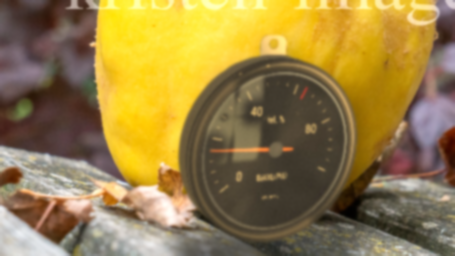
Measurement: 16
